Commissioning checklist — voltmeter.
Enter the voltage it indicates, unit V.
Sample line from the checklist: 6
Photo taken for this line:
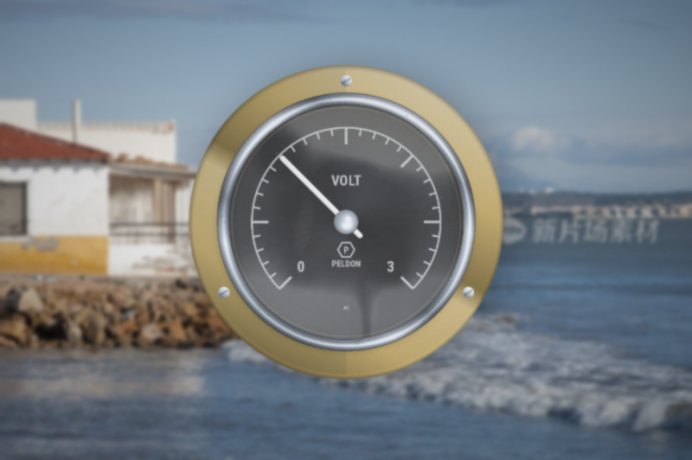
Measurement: 1
